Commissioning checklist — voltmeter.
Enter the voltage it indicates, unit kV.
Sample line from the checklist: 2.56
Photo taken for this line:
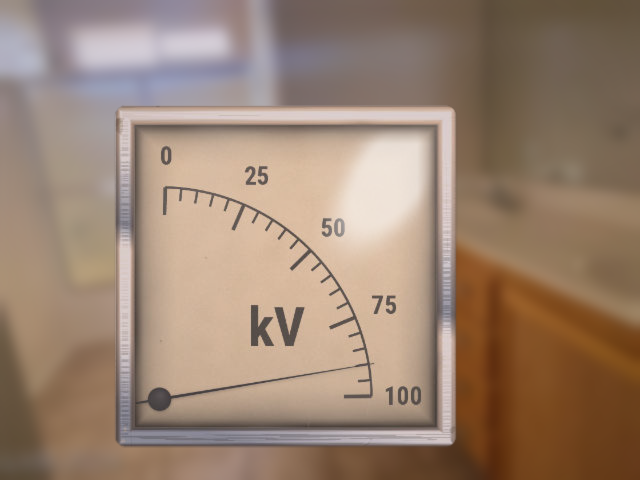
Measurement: 90
